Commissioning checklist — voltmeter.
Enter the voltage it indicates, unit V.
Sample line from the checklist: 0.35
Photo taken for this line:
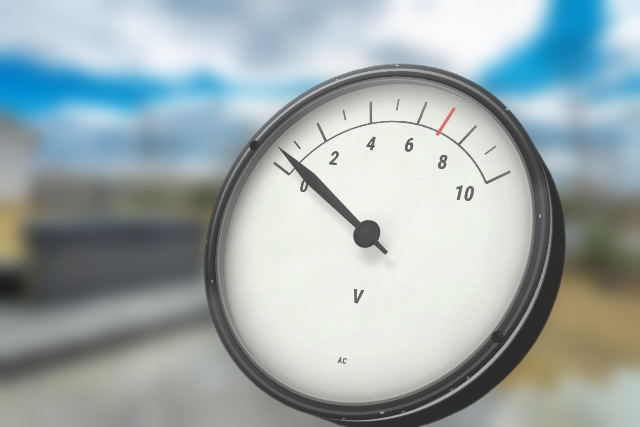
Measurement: 0.5
